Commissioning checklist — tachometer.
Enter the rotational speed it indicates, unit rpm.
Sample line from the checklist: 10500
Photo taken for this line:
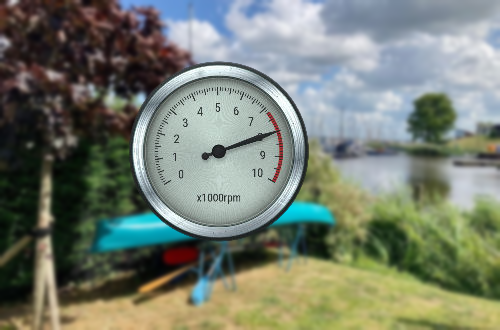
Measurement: 8000
